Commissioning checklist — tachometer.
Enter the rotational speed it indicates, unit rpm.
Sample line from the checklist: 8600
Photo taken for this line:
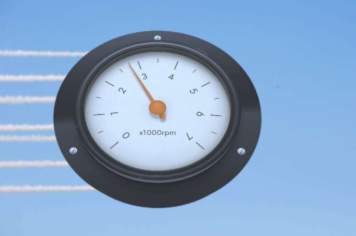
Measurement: 2750
